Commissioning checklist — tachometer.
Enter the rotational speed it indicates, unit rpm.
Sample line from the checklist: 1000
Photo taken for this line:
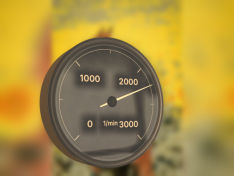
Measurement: 2250
